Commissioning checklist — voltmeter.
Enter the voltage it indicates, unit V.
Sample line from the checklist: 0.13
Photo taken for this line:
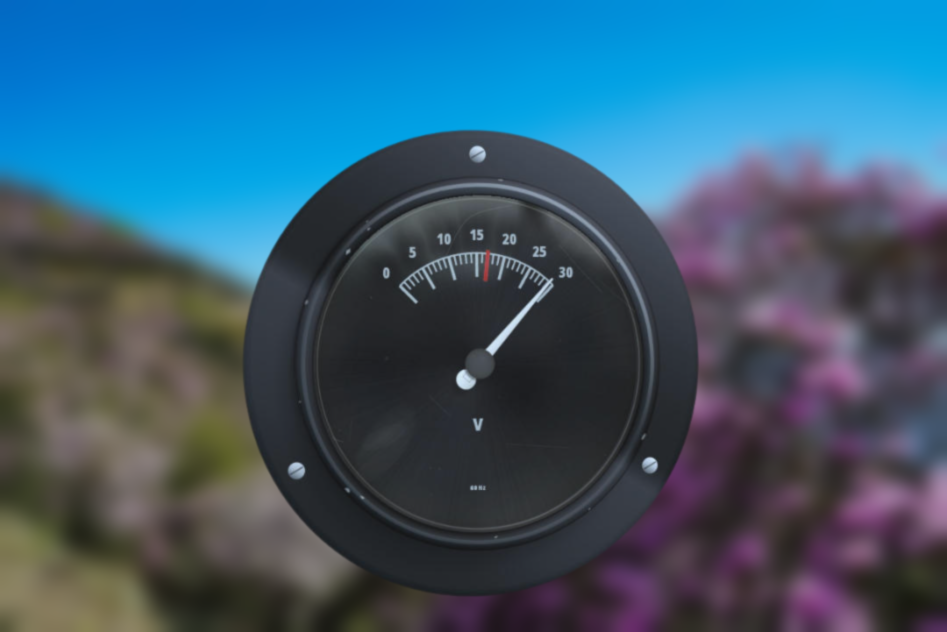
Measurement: 29
